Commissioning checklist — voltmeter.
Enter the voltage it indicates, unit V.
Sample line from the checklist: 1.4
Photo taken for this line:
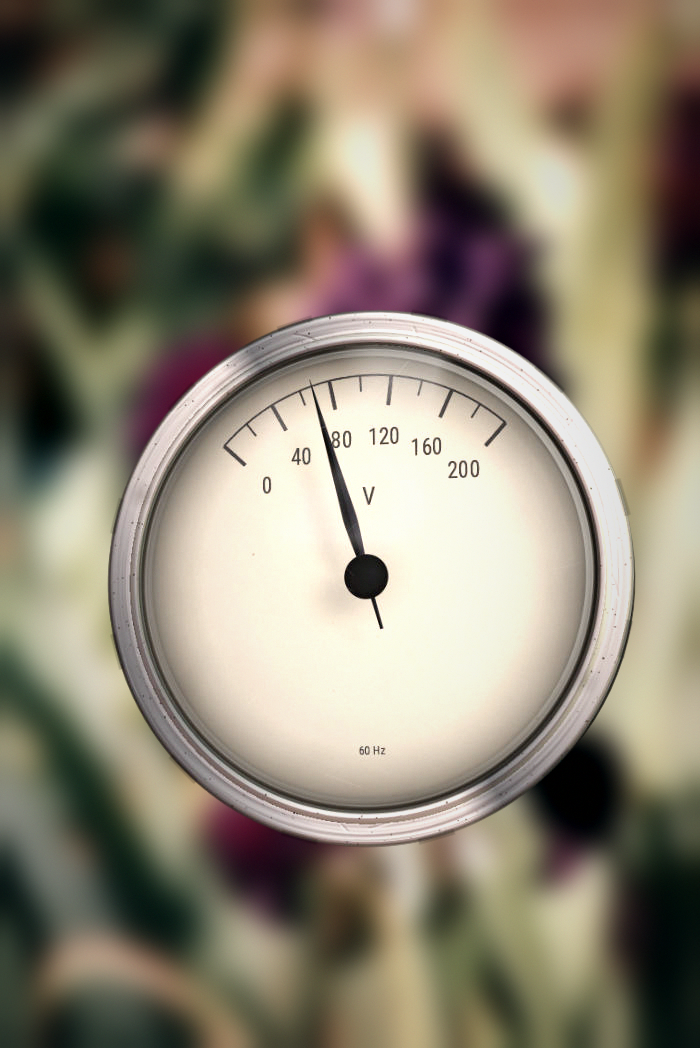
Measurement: 70
